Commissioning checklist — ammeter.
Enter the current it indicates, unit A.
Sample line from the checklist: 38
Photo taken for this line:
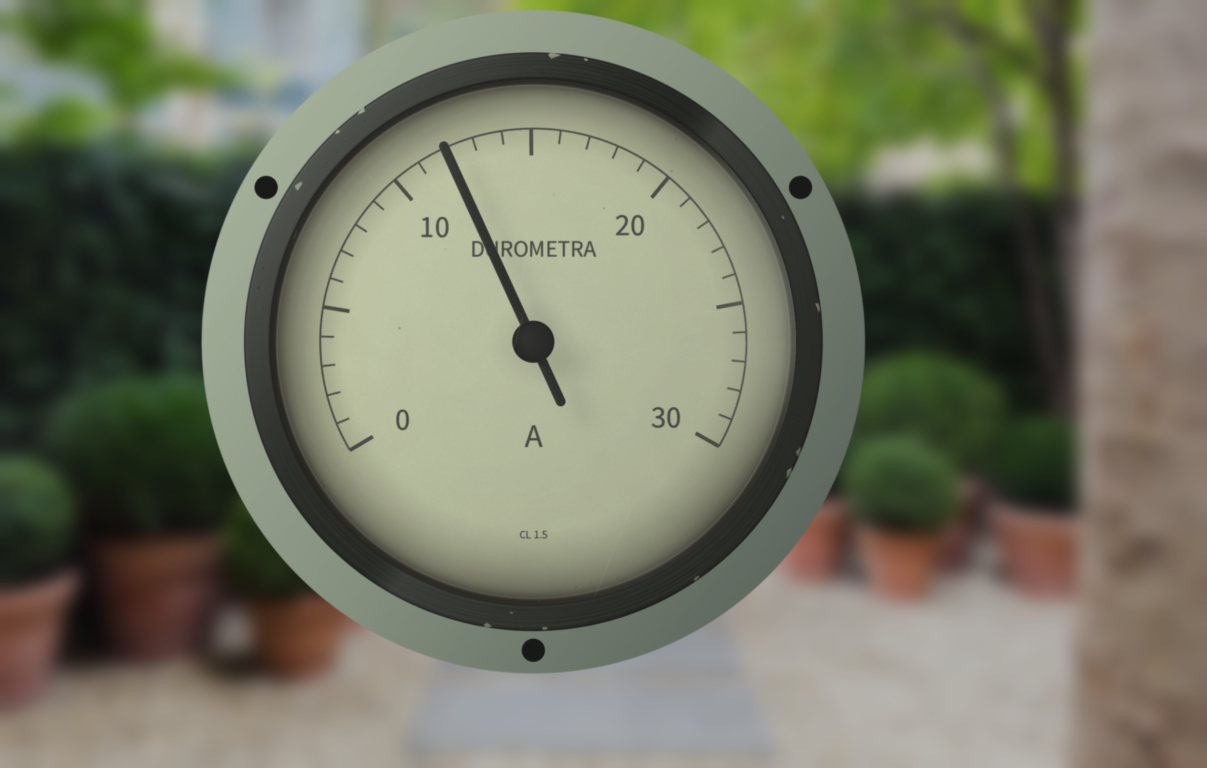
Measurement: 12
